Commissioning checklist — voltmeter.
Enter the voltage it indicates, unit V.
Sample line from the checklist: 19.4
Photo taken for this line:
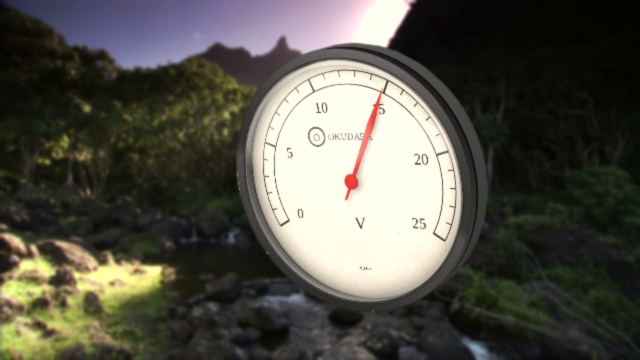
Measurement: 15
